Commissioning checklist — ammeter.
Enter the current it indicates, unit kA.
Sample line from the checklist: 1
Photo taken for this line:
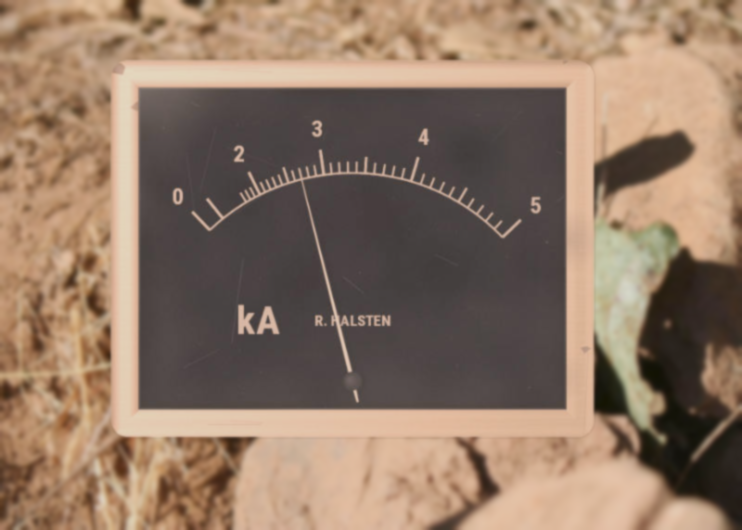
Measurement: 2.7
